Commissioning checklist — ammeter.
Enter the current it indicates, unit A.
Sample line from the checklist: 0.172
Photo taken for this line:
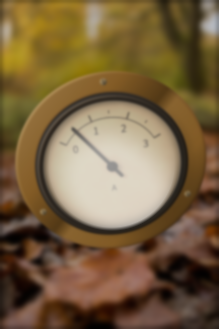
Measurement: 0.5
